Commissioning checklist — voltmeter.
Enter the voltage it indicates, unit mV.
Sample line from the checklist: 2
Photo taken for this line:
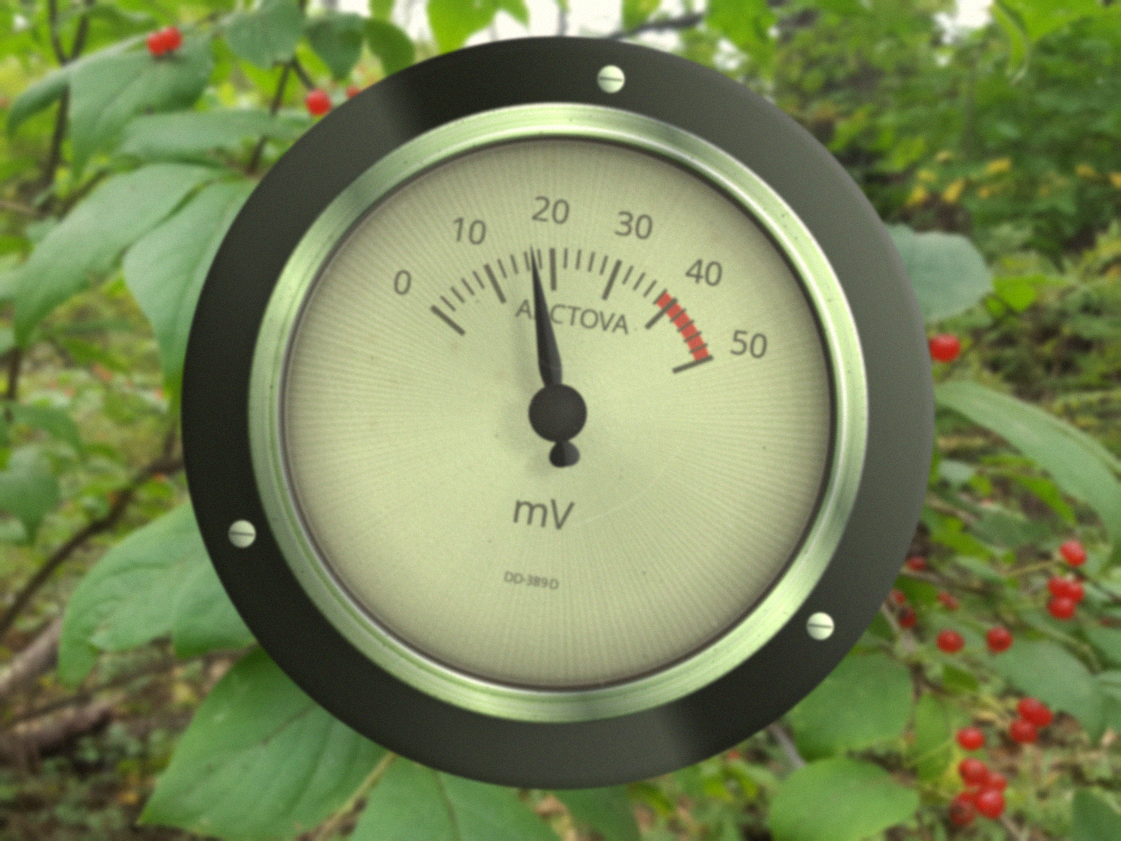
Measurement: 17
